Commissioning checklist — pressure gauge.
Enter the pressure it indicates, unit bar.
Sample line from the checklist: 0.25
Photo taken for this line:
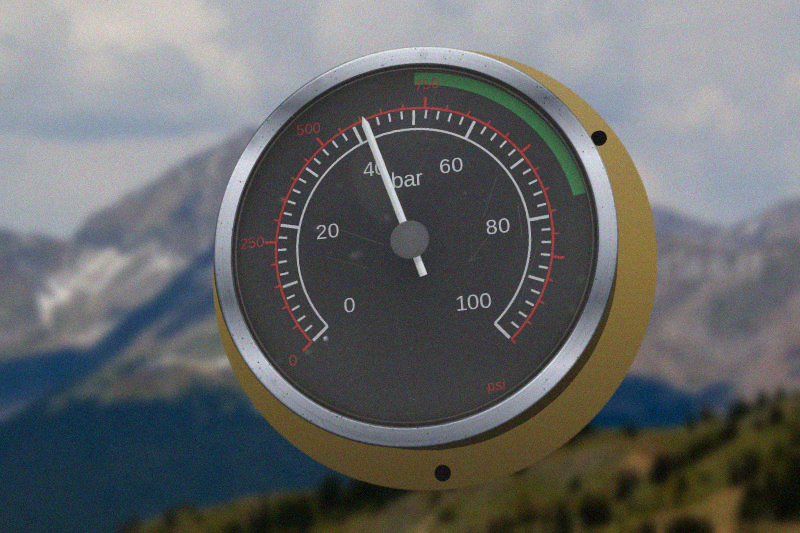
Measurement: 42
